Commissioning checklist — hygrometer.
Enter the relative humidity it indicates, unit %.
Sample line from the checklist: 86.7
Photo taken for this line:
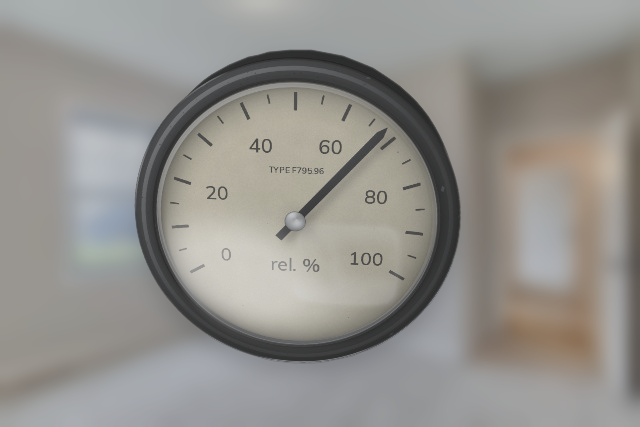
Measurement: 67.5
